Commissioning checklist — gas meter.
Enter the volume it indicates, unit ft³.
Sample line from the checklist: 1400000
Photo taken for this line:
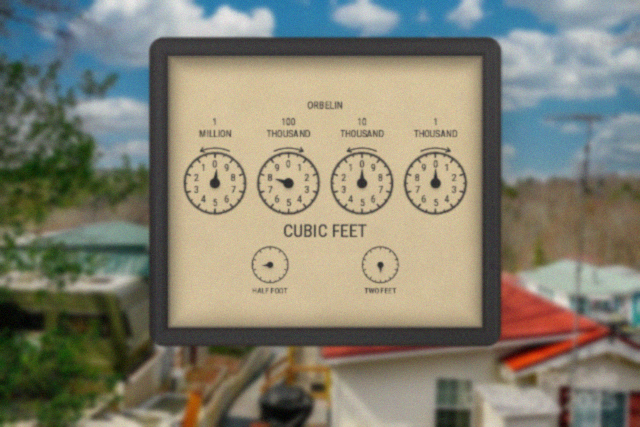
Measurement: 980000
